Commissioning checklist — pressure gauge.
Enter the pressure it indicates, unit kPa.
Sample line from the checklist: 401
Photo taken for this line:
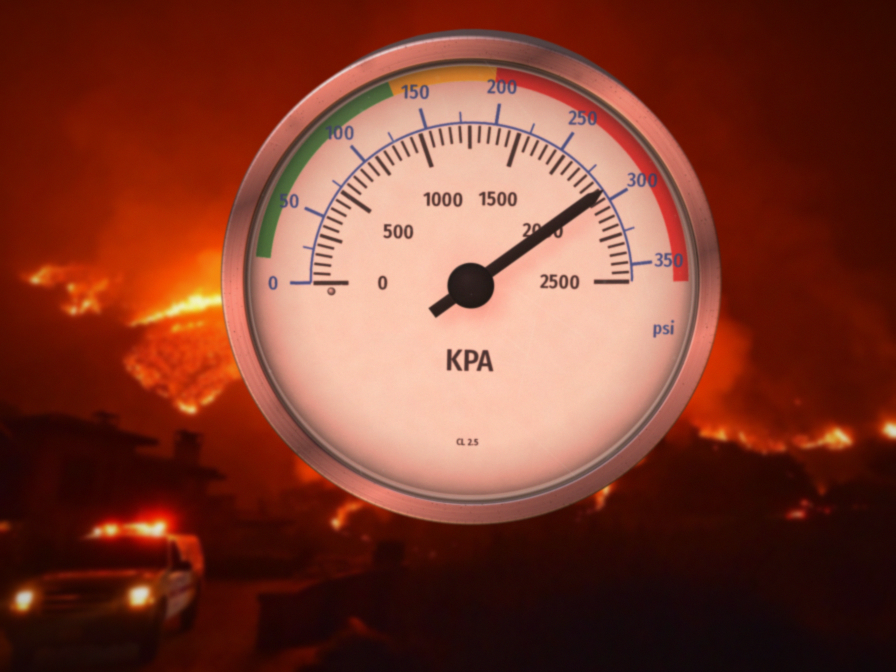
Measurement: 2000
